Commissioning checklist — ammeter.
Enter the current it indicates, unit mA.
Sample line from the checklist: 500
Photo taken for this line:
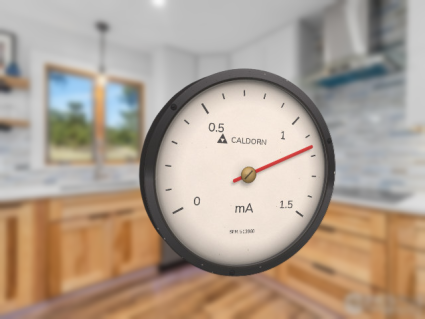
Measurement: 1.15
